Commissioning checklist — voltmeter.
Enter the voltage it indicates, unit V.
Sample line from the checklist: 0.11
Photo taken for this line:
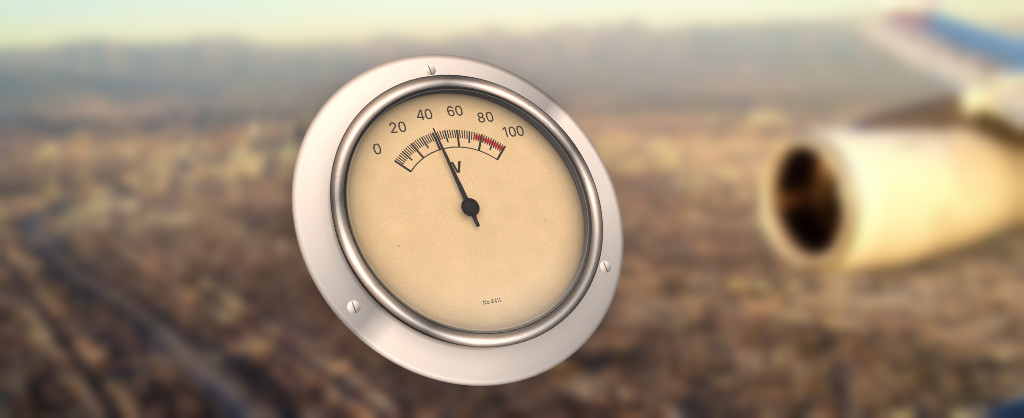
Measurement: 40
